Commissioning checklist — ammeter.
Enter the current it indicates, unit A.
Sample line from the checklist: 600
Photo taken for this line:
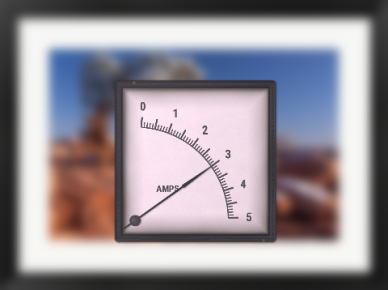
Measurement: 3
